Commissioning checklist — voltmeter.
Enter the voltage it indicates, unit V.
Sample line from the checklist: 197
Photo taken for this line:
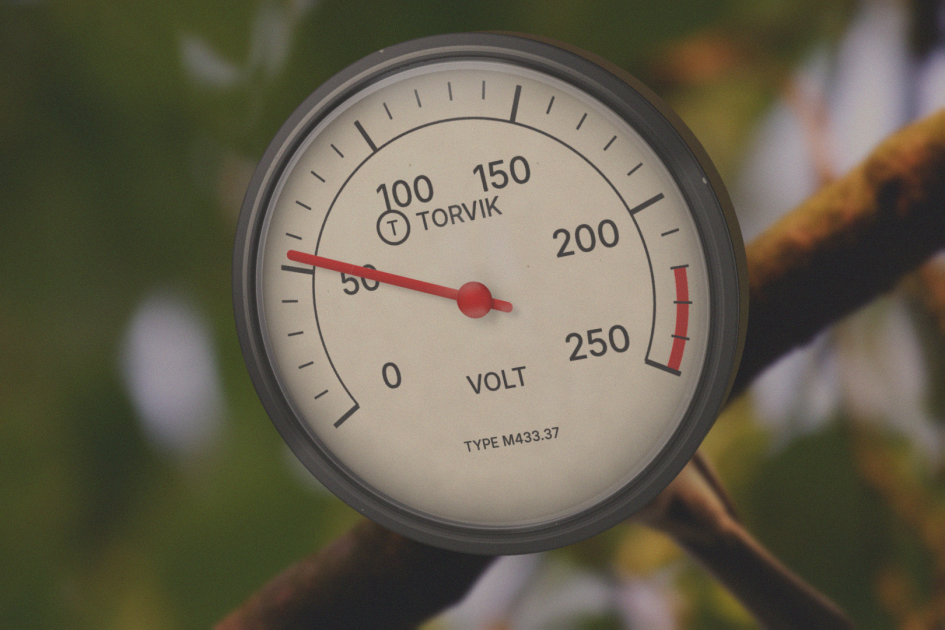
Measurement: 55
